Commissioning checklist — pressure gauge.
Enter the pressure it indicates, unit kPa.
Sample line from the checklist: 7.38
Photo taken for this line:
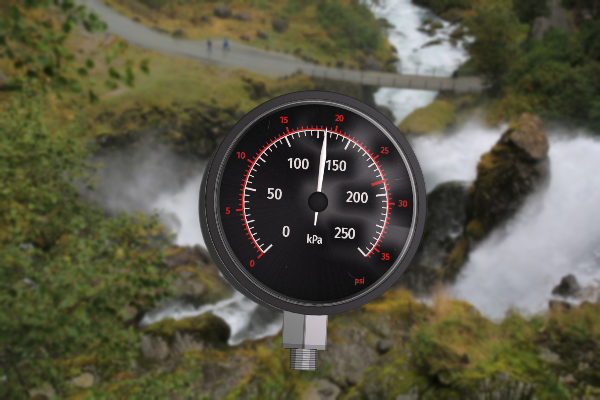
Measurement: 130
